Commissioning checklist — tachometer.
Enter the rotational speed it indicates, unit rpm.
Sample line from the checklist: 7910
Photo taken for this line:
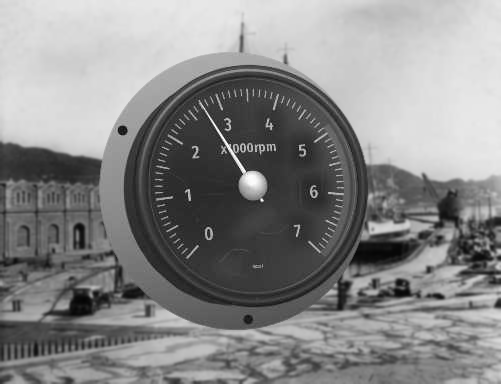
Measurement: 2700
